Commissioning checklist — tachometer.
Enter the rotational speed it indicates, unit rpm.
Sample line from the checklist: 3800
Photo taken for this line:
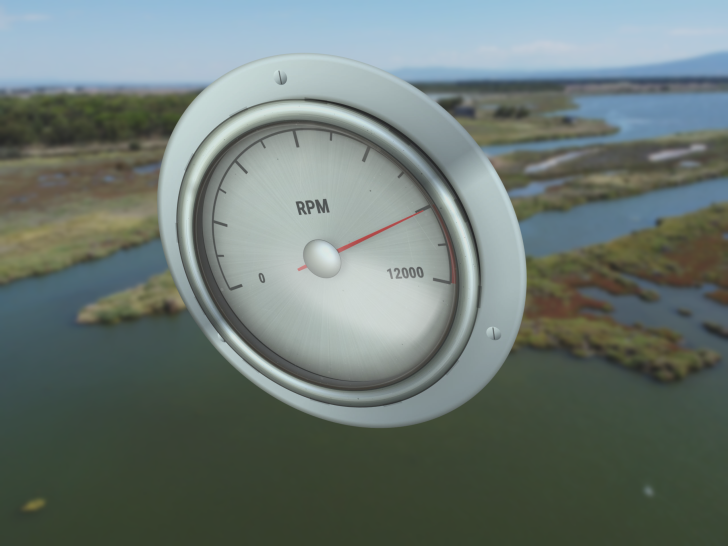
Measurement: 10000
